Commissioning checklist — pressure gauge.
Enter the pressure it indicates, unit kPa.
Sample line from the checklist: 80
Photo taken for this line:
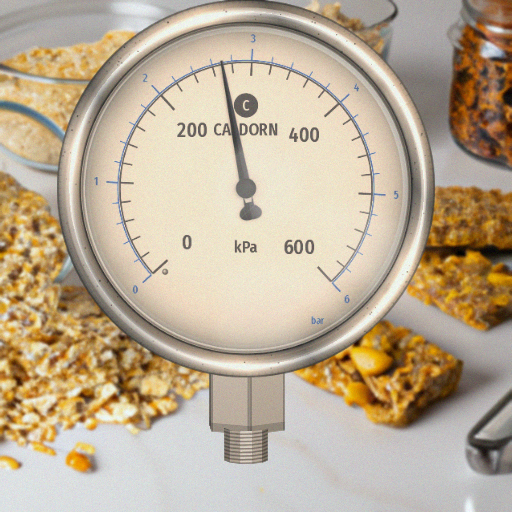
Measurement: 270
